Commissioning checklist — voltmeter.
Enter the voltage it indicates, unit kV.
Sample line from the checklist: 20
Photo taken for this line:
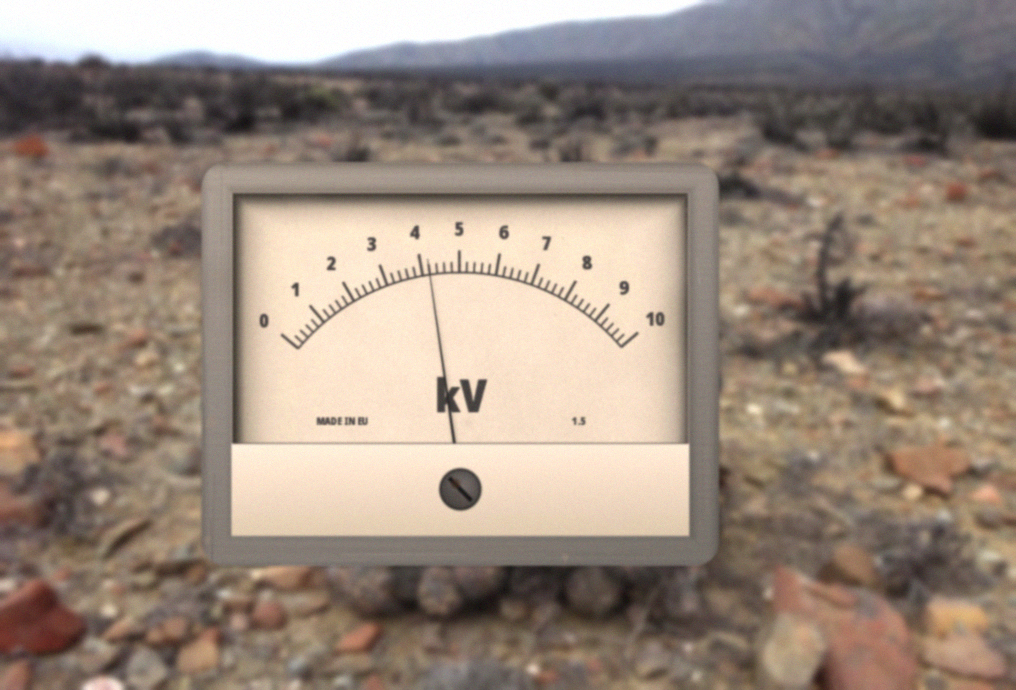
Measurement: 4.2
